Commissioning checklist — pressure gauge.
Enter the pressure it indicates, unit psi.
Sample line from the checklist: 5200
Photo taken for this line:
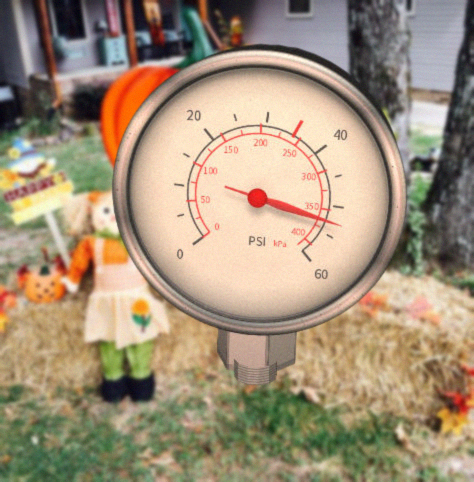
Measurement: 52.5
